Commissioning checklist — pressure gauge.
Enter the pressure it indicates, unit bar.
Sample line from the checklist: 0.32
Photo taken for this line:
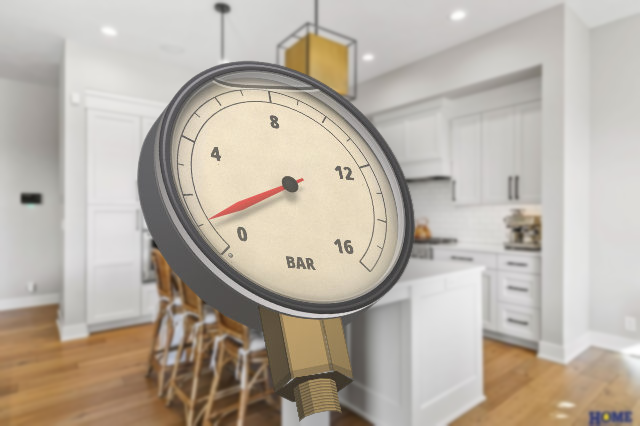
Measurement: 1
